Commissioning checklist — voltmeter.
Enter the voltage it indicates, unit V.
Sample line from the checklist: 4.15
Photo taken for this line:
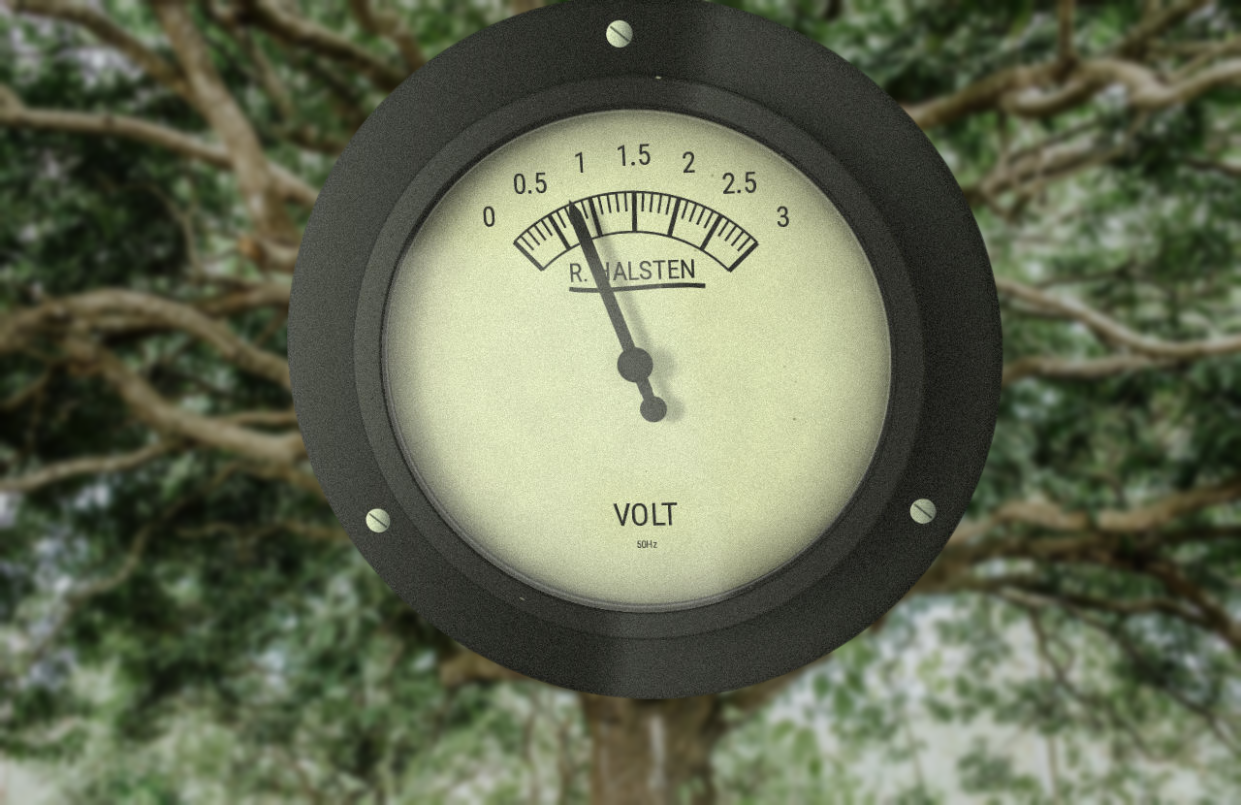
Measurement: 0.8
